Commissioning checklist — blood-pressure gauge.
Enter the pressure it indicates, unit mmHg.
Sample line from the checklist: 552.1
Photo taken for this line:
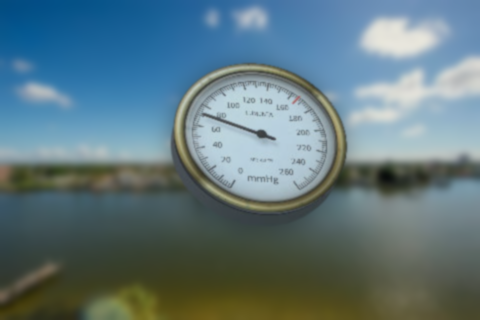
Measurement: 70
